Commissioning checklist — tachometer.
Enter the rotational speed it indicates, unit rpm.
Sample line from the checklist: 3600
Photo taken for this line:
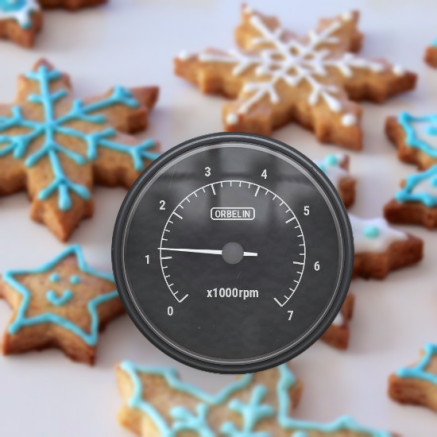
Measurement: 1200
